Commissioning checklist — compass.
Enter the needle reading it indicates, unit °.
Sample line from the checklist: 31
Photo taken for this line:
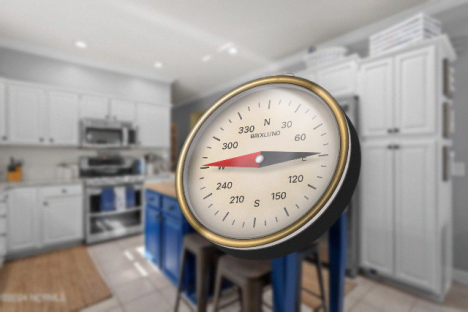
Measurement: 270
